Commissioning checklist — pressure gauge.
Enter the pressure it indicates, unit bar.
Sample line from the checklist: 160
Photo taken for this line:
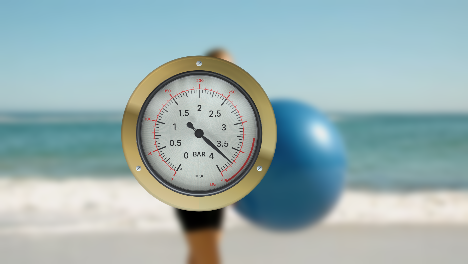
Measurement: 3.75
